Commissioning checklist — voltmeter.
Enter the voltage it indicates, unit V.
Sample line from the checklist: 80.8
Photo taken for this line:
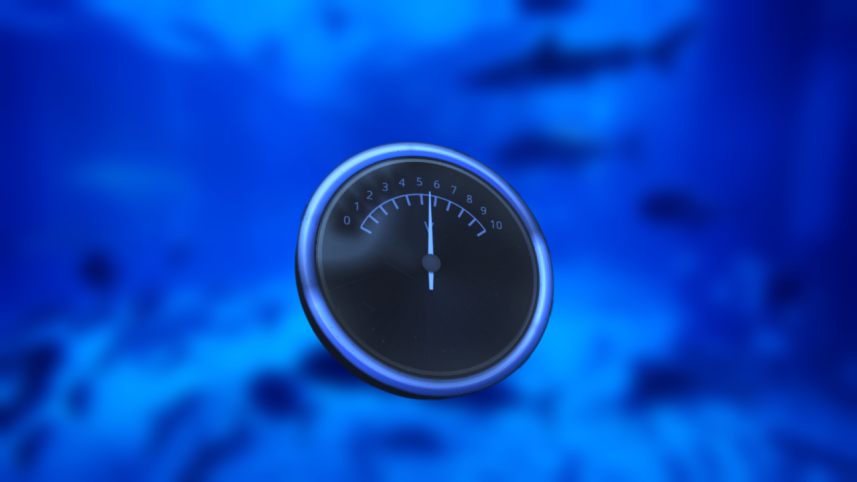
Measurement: 5.5
